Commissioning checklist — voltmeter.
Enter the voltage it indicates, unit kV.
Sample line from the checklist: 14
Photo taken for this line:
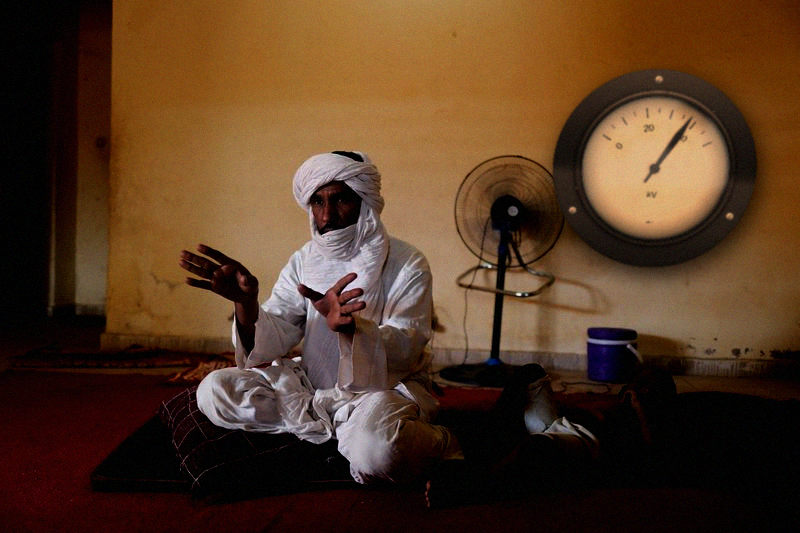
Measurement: 37.5
